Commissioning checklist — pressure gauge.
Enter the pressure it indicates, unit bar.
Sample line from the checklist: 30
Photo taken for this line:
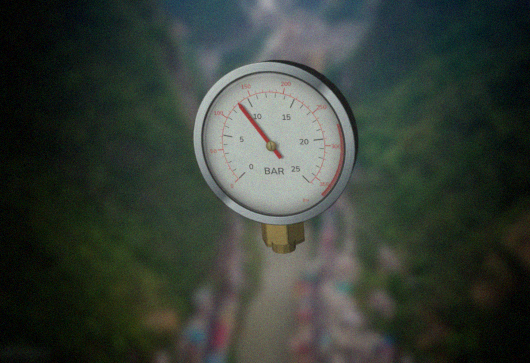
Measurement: 9
